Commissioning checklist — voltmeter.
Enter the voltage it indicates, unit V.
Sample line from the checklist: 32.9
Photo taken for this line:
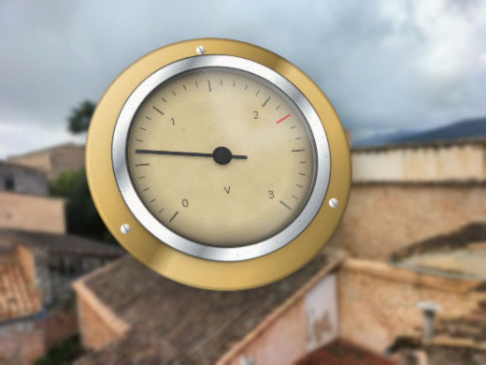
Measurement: 0.6
